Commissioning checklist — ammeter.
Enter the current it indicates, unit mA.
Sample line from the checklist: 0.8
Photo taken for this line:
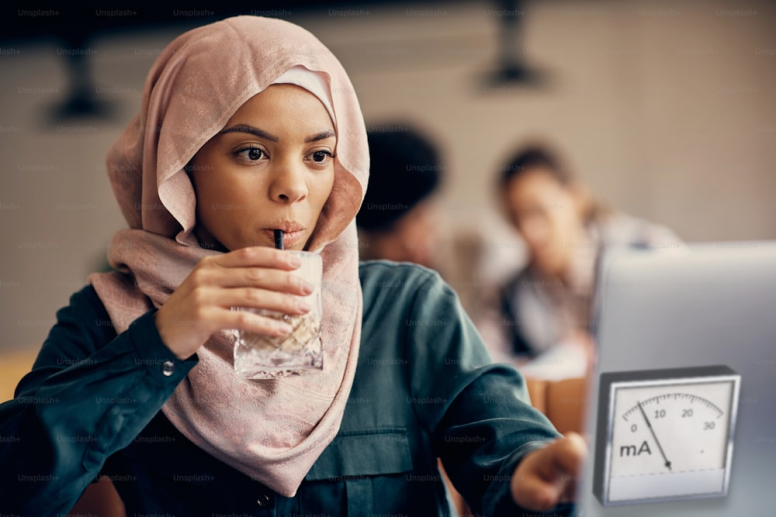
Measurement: 5
